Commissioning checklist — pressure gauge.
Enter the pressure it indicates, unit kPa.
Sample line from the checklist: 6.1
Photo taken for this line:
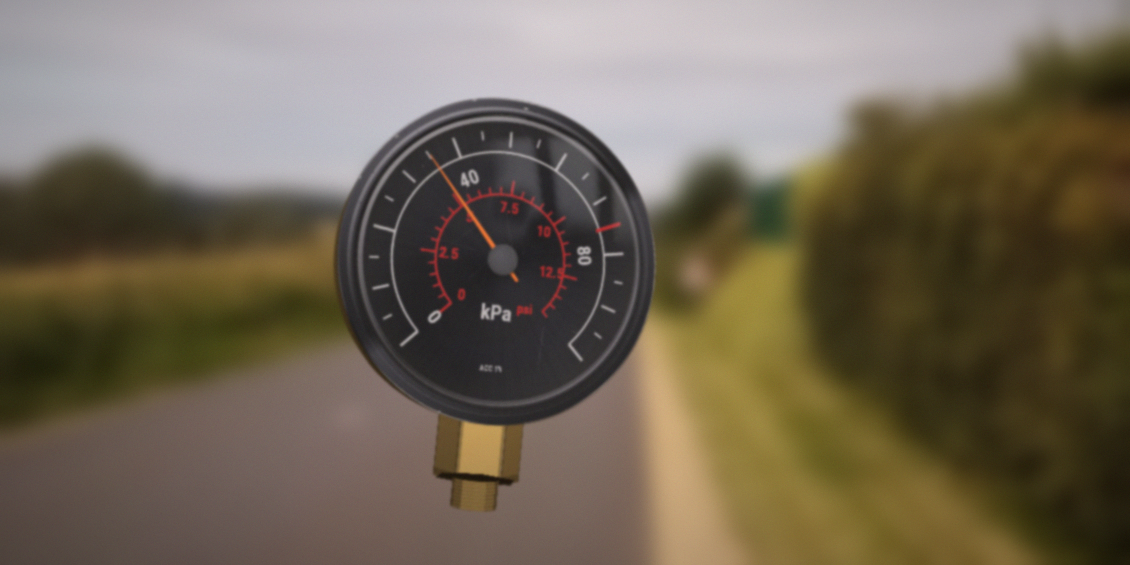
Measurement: 35
